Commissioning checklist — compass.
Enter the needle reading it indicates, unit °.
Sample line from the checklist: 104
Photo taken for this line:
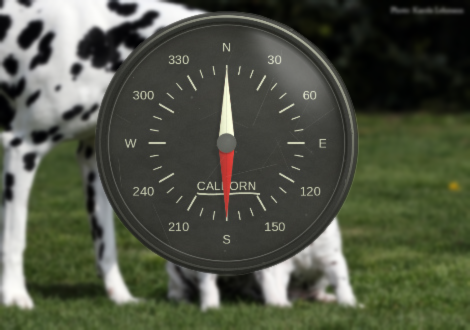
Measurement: 180
